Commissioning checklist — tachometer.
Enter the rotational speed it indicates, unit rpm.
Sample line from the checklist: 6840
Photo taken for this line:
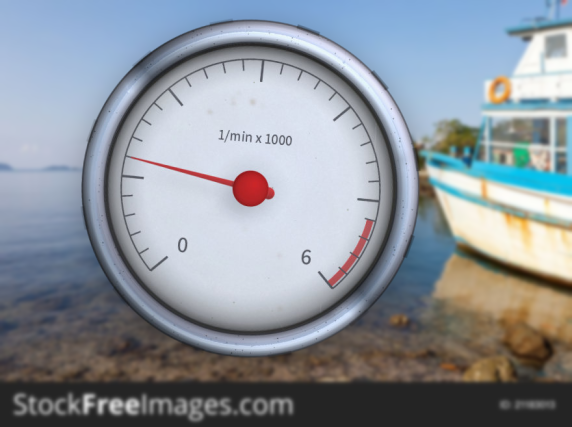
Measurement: 1200
